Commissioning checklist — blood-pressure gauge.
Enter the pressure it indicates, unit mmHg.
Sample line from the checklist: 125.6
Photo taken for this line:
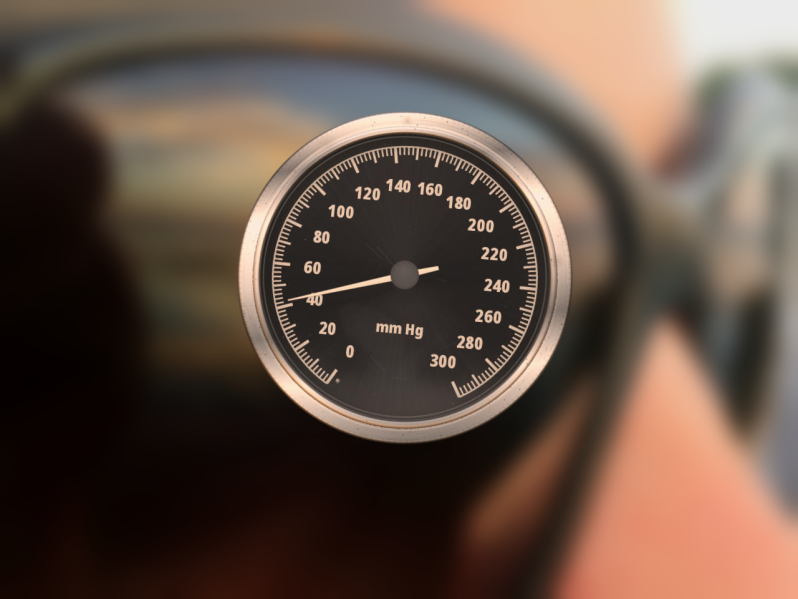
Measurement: 42
